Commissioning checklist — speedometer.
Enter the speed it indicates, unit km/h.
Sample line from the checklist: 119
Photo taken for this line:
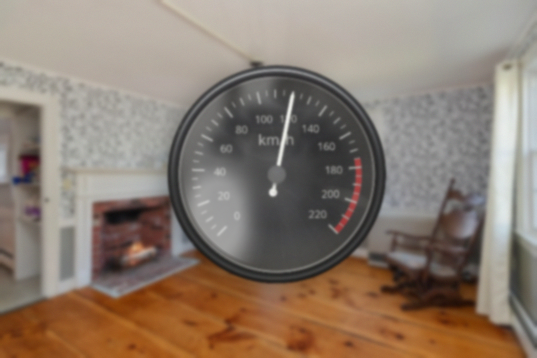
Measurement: 120
